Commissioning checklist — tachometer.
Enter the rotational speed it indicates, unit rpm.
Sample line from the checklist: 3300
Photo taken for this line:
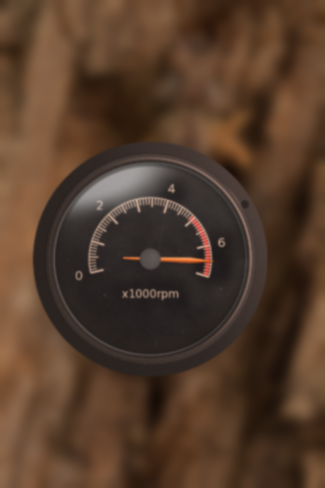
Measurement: 6500
